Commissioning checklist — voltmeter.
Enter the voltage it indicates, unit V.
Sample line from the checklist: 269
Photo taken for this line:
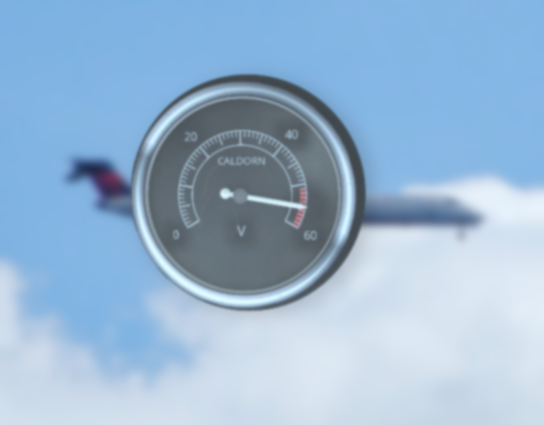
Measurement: 55
